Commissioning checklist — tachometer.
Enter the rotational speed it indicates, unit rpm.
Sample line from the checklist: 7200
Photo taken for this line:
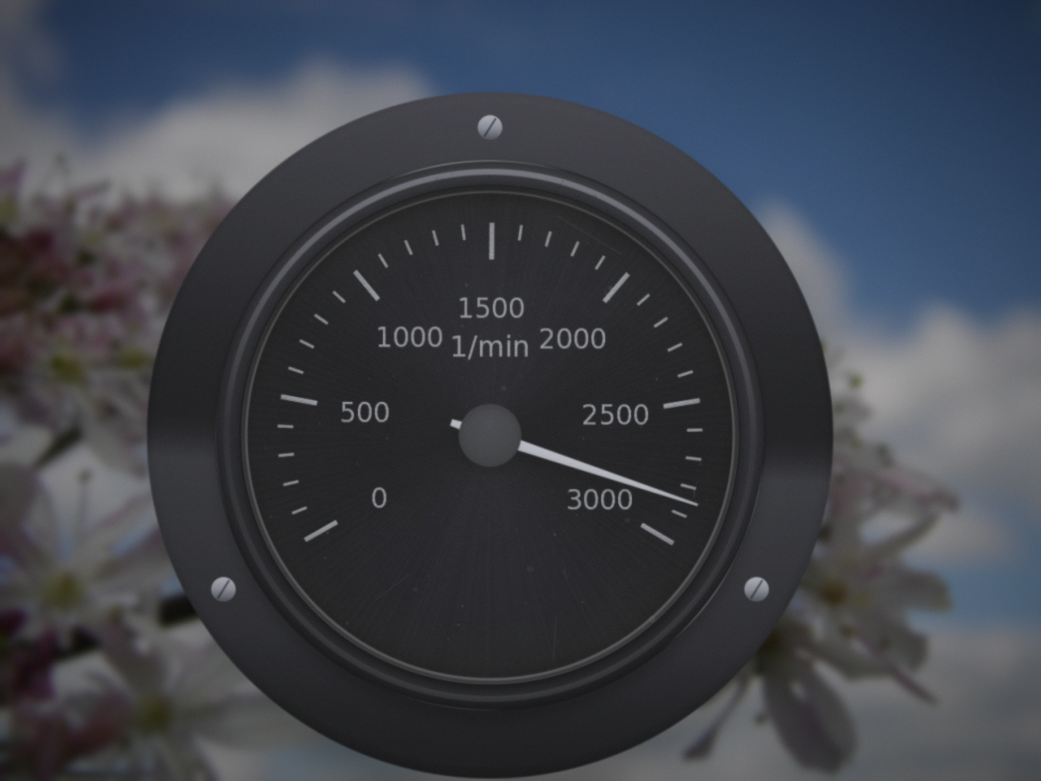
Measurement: 2850
